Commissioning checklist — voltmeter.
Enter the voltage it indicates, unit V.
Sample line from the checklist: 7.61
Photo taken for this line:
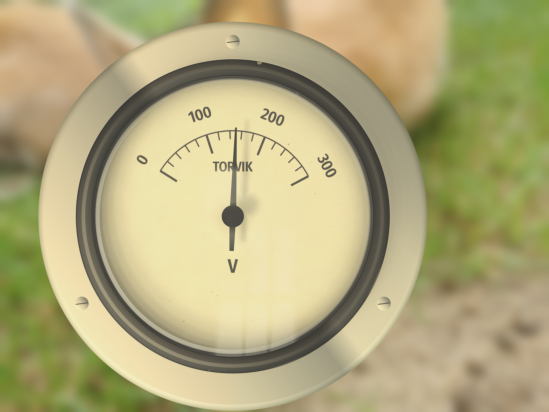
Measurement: 150
